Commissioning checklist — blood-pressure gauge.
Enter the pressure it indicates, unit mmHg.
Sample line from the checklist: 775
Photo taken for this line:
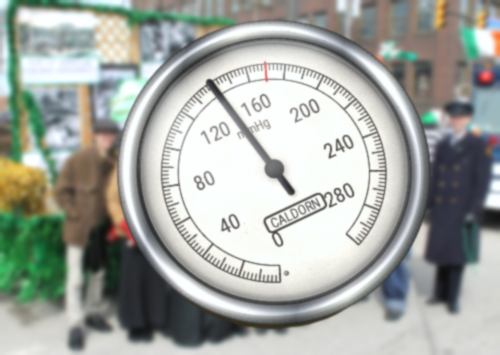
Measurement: 140
